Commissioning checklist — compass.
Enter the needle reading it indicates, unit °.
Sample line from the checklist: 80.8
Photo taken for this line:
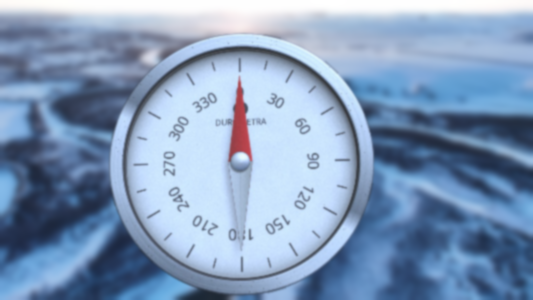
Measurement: 0
